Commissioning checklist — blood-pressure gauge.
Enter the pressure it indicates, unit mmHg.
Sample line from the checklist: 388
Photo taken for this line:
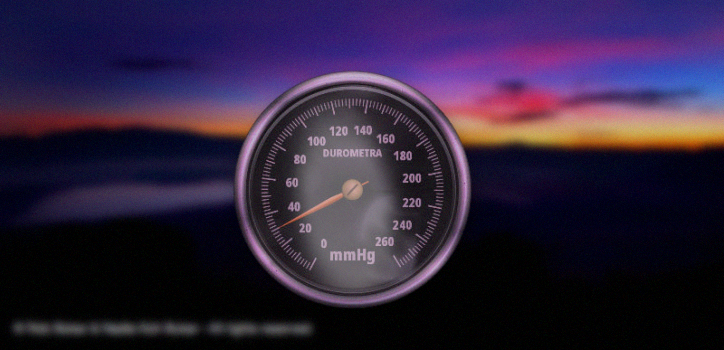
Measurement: 30
